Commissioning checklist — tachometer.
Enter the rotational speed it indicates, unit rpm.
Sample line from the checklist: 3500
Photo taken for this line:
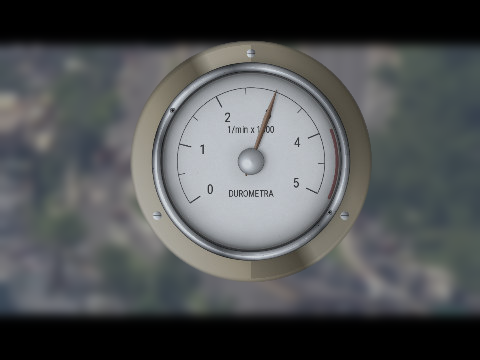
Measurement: 3000
